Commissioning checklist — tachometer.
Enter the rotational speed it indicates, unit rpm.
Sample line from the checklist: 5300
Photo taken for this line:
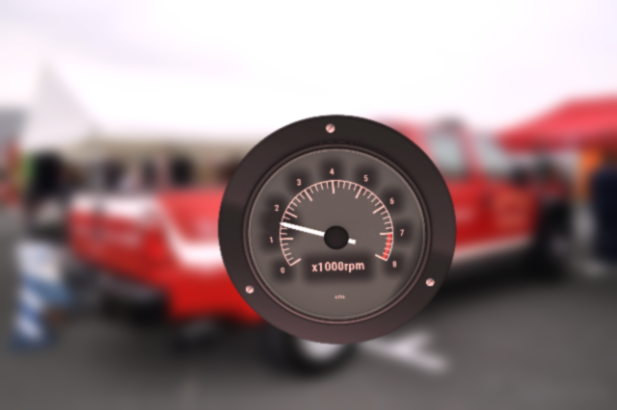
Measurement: 1600
